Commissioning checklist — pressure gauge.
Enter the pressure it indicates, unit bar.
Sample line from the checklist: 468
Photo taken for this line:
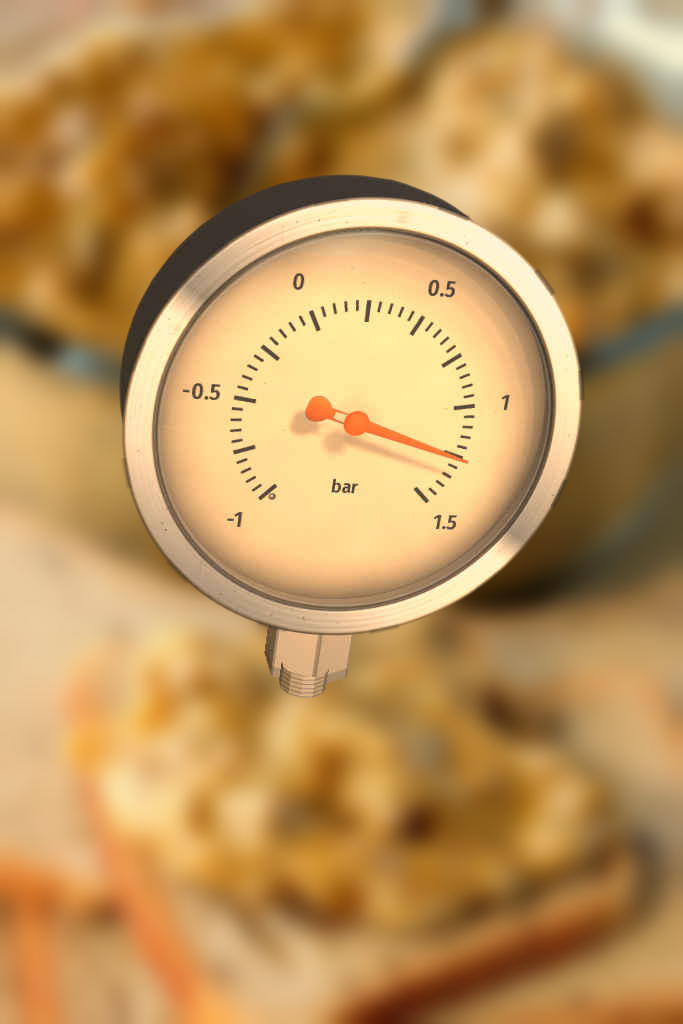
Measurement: 1.25
